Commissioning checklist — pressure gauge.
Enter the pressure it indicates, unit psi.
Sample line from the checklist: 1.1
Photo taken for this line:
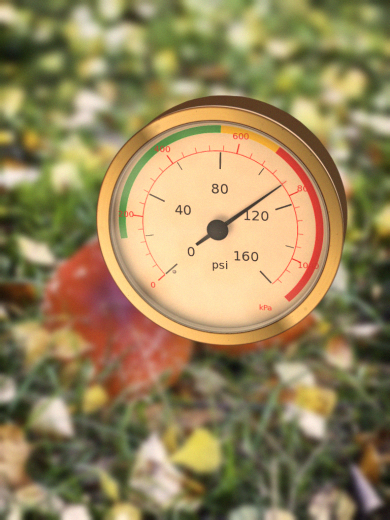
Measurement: 110
